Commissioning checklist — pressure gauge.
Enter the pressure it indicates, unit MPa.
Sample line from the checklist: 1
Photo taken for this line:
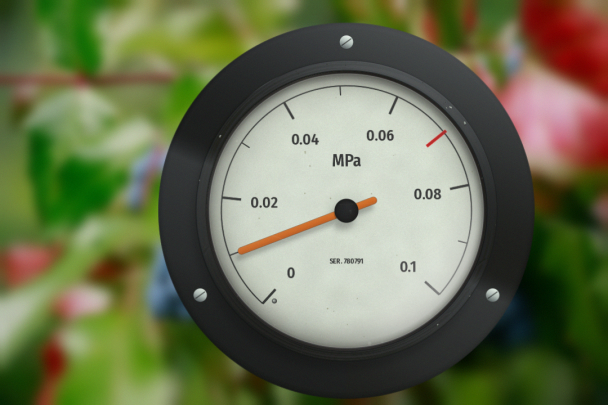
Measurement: 0.01
